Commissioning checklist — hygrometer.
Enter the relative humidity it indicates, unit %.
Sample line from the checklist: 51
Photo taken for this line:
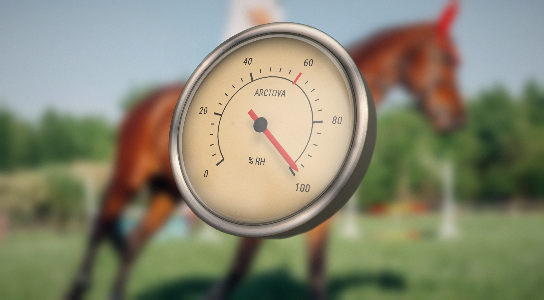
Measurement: 98
